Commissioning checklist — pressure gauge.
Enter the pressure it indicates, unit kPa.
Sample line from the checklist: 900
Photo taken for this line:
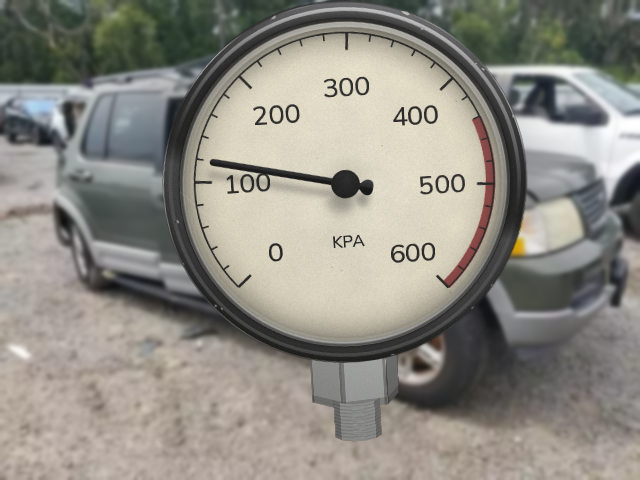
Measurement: 120
